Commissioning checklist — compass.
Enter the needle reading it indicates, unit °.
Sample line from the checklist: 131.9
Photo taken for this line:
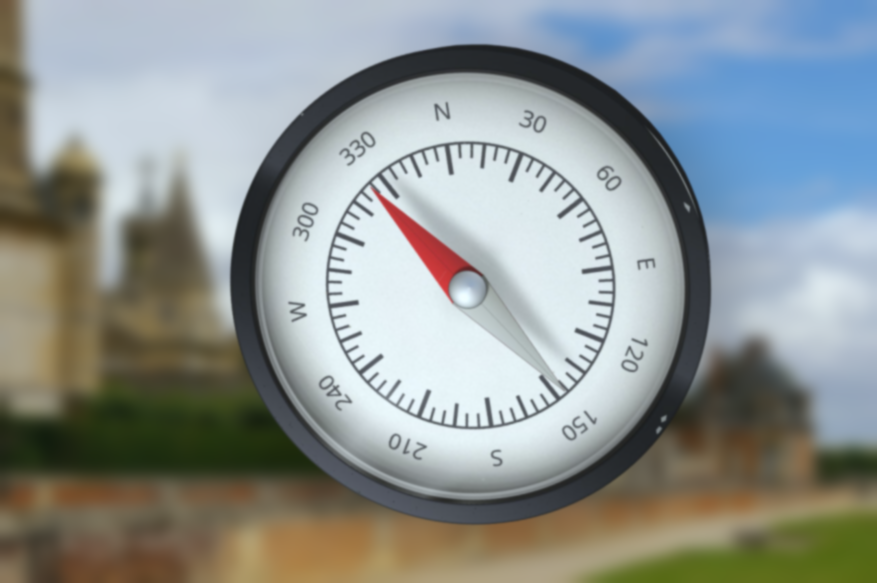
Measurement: 325
